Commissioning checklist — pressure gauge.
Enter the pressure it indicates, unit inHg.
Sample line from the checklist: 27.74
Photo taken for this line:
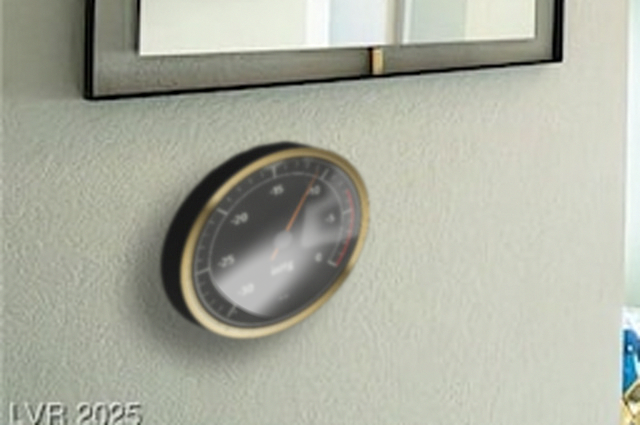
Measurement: -11
